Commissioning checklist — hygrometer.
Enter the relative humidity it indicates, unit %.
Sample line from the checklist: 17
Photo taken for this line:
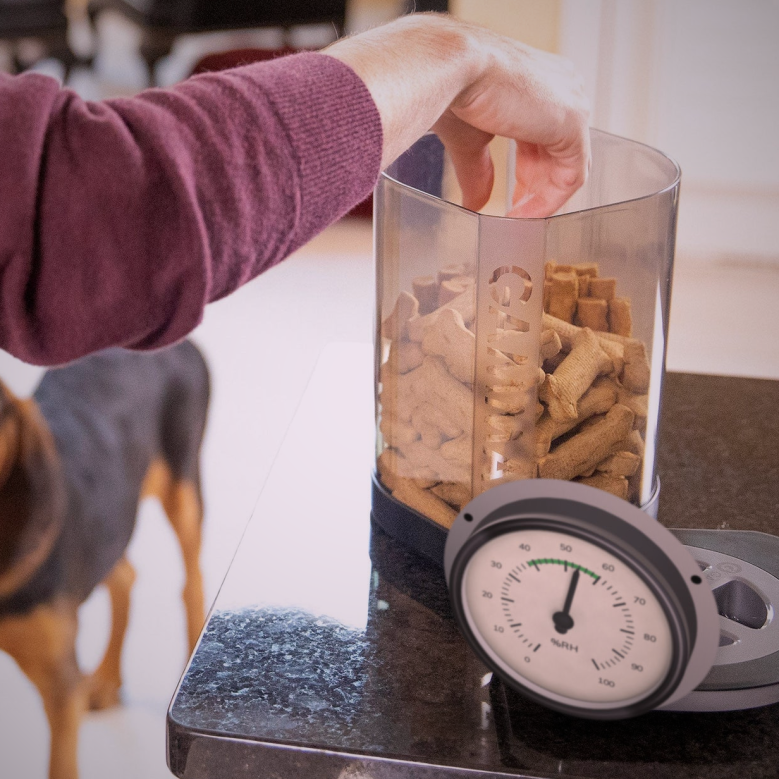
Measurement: 54
